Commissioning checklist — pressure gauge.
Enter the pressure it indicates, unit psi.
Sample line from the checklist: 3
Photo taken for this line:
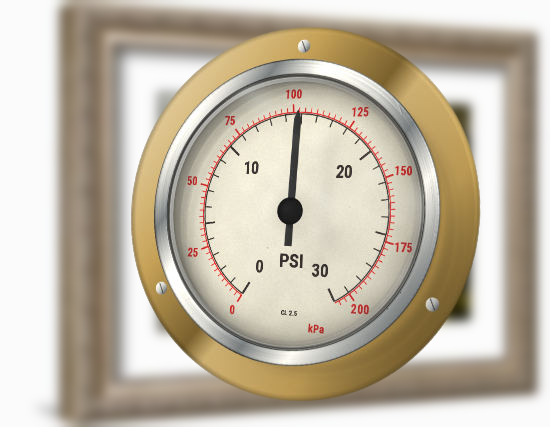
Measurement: 15
